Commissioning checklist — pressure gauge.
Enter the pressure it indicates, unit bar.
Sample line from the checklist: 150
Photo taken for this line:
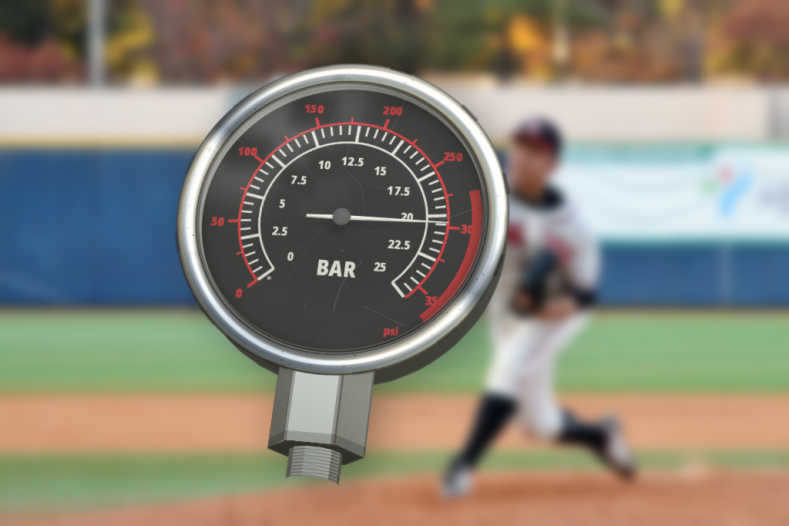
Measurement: 20.5
